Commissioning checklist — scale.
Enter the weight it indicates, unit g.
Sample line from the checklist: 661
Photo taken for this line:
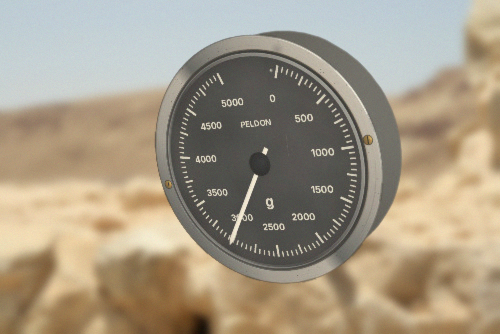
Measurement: 3000
